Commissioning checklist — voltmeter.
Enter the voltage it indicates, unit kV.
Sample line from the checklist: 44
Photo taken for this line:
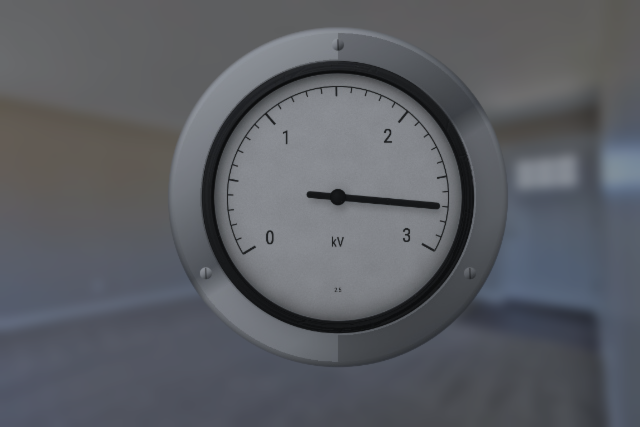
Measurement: 2.7
